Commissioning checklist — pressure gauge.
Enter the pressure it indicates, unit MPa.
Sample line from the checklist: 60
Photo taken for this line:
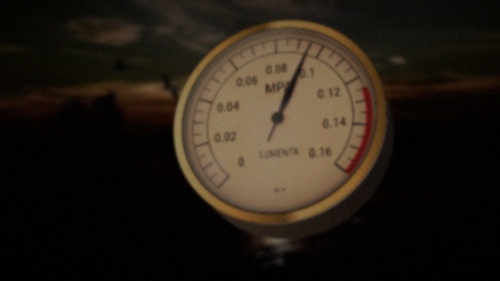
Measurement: 0.095
